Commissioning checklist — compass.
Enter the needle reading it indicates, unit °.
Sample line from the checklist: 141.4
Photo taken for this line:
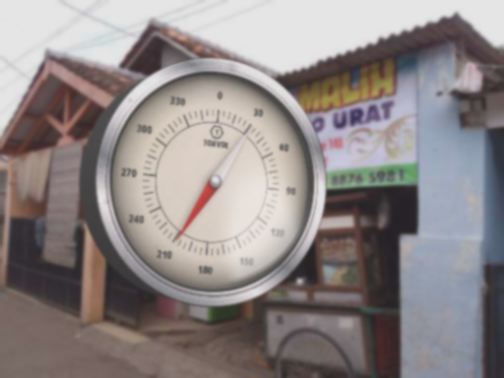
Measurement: 210
